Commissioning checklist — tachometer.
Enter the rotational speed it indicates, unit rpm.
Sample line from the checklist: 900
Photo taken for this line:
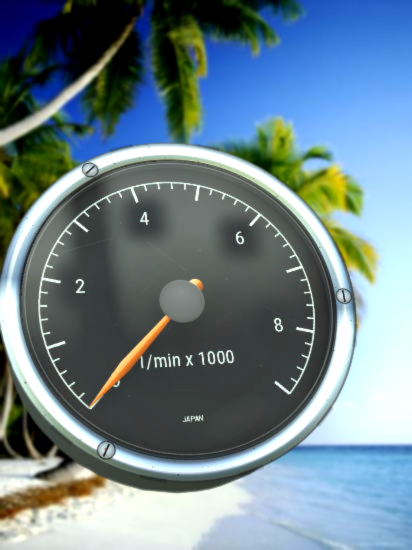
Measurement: 0
